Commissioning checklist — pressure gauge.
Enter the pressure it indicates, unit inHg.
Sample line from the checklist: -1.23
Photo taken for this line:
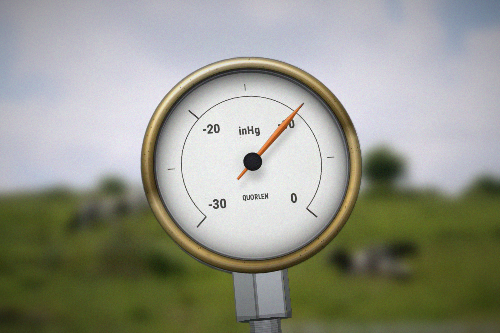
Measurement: -10
